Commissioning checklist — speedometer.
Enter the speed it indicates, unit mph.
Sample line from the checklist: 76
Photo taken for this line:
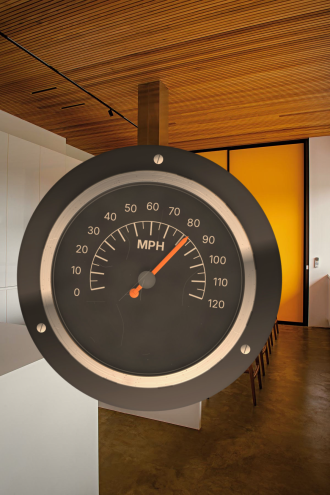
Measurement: 82.5
